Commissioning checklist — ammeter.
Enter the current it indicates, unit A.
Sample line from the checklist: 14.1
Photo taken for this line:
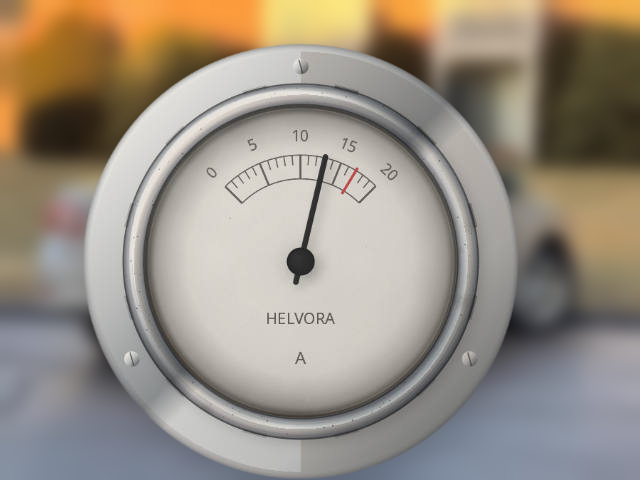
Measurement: 13
